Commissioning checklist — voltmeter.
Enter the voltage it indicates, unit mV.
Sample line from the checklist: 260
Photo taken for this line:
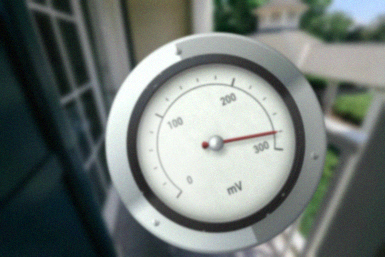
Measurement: 280
